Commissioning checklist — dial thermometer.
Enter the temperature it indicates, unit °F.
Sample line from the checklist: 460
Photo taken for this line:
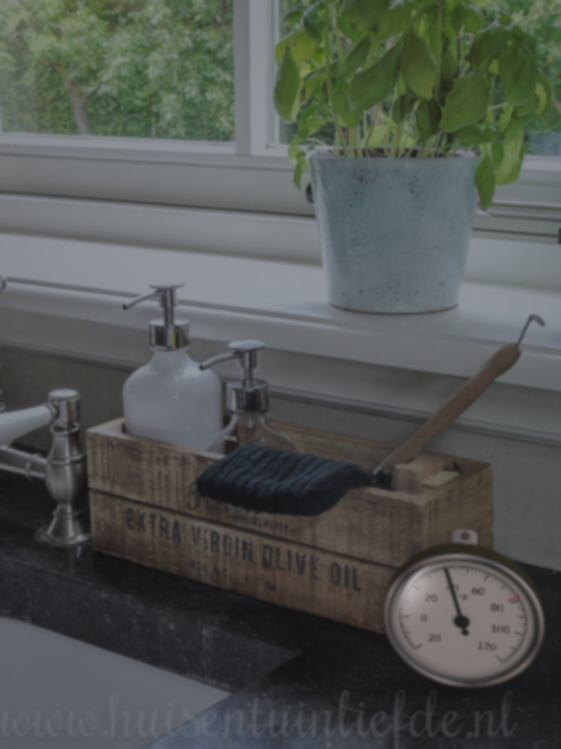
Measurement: 40
